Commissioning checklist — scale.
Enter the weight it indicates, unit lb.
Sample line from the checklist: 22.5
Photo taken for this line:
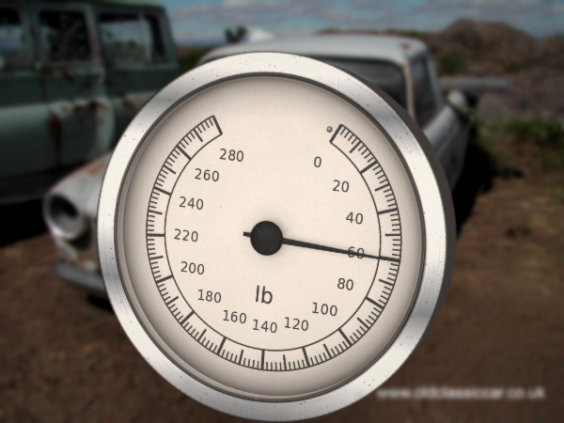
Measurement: 60
